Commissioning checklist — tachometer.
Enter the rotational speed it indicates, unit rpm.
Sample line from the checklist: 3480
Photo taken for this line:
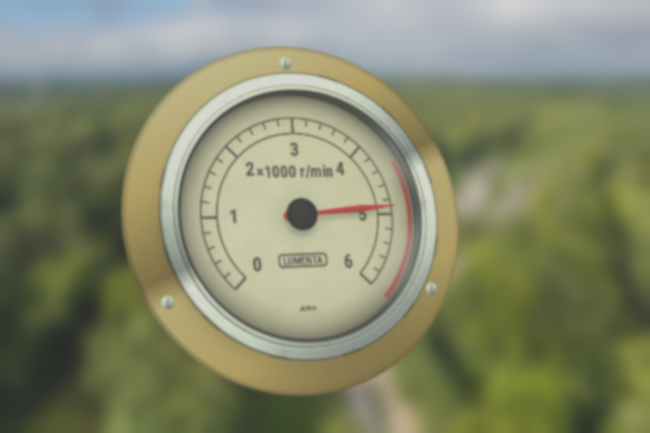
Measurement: 4900
